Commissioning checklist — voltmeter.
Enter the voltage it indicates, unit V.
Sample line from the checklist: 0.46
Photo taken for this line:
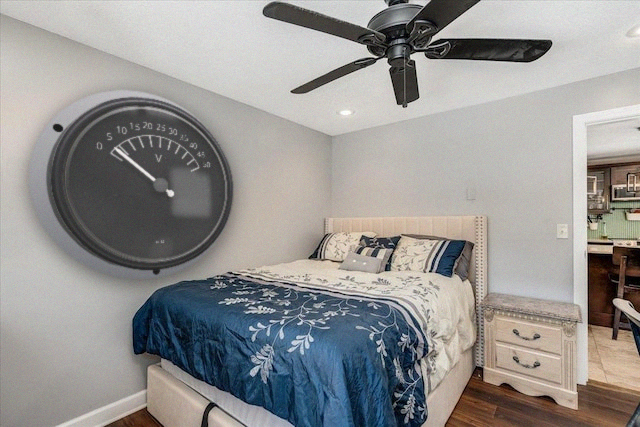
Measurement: 2.5
